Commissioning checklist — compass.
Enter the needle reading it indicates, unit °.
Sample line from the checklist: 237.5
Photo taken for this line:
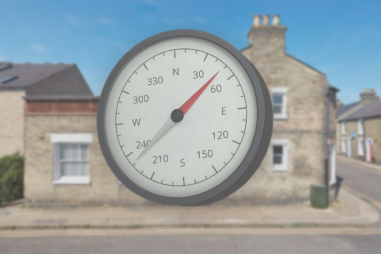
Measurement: 50
